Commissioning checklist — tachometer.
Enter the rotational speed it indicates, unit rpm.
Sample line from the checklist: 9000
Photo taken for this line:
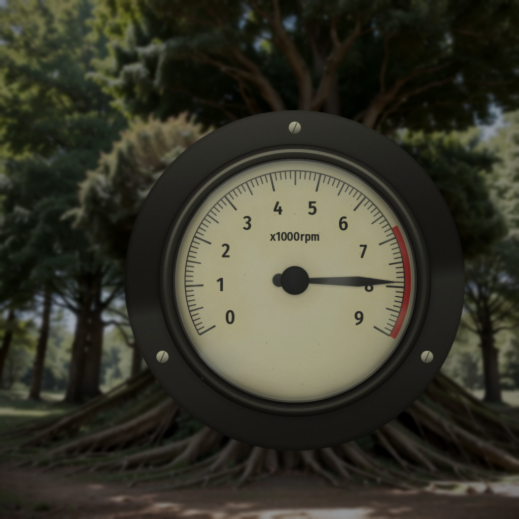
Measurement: 7900
